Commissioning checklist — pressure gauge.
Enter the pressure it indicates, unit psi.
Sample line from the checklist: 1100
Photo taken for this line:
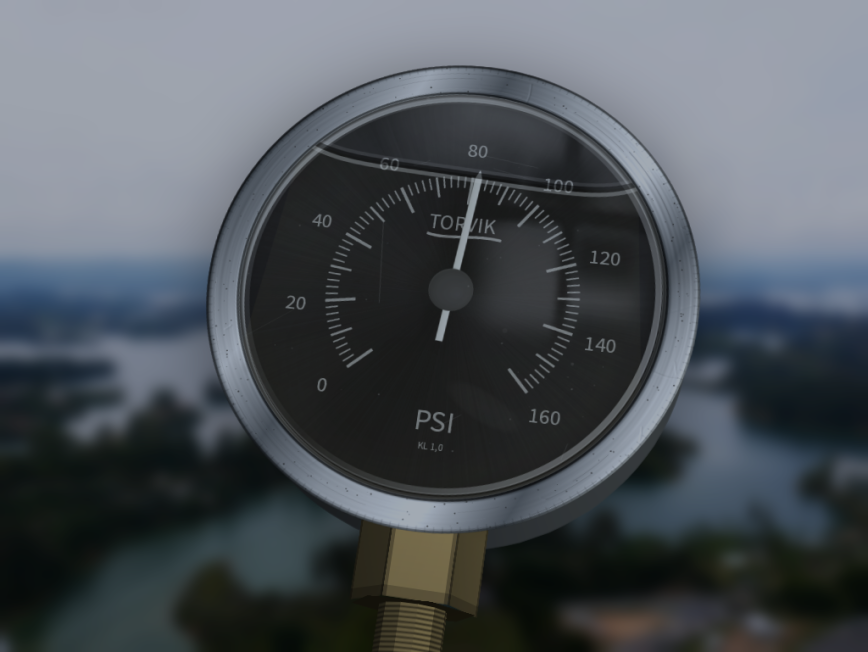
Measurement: 82
